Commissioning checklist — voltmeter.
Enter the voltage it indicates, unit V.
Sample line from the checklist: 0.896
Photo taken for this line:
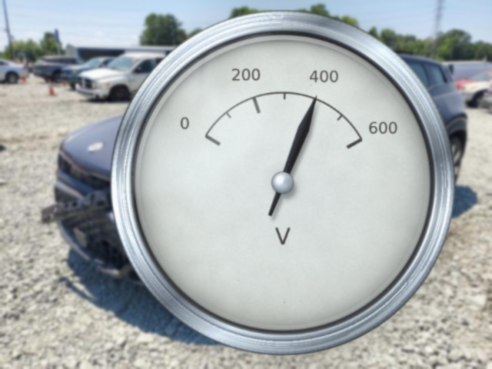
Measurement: 400
